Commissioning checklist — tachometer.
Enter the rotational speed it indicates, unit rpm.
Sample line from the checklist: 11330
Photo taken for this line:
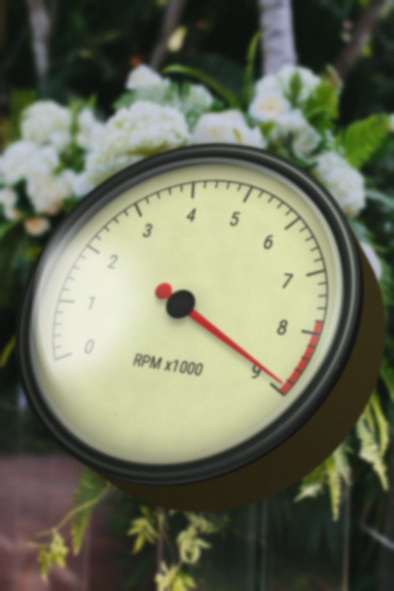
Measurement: 8900
